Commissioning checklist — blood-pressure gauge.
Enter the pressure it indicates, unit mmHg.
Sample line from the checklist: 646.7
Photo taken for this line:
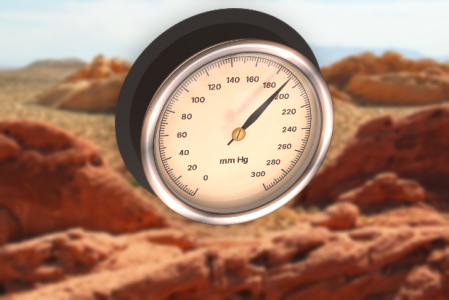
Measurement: 190
